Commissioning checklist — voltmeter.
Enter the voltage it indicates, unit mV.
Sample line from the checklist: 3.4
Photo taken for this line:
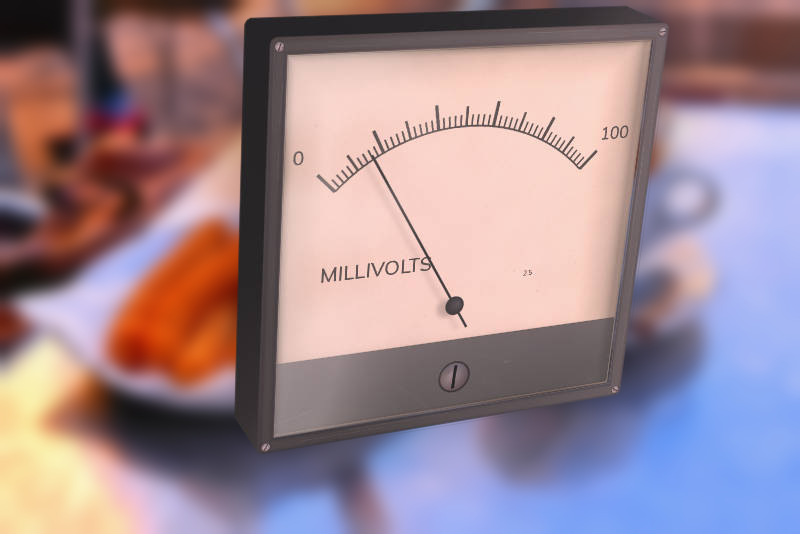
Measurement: 16
